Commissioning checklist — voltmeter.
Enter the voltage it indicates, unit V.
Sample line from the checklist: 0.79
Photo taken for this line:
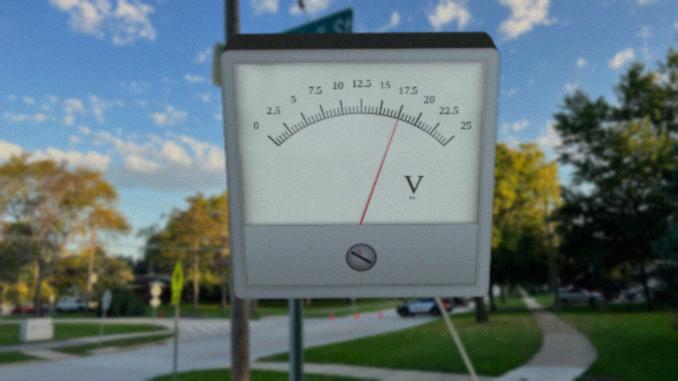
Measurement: 17.5
